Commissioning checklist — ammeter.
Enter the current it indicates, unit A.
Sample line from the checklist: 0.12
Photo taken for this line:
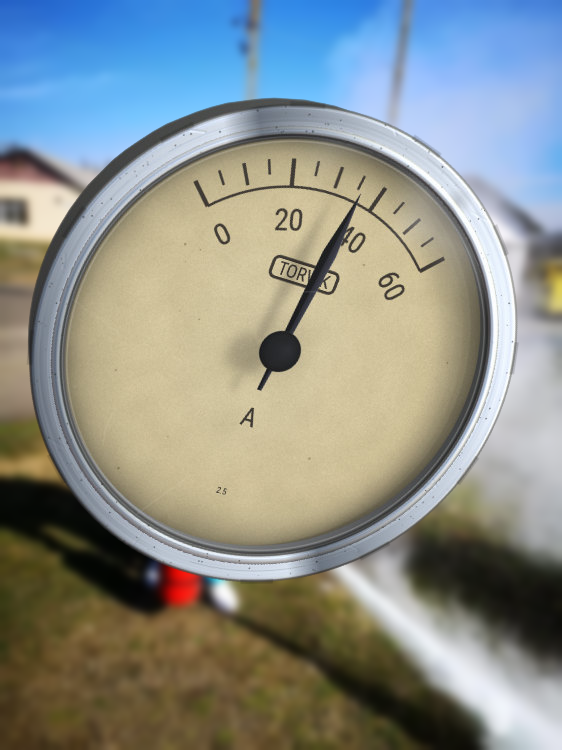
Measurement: 35
